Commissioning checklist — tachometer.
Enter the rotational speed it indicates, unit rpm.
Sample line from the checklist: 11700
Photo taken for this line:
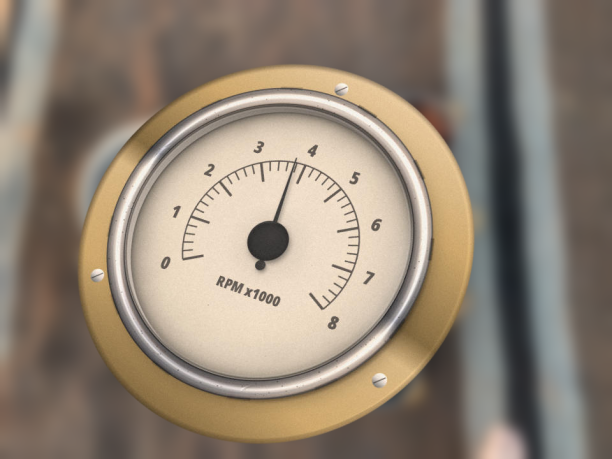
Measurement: 3800
